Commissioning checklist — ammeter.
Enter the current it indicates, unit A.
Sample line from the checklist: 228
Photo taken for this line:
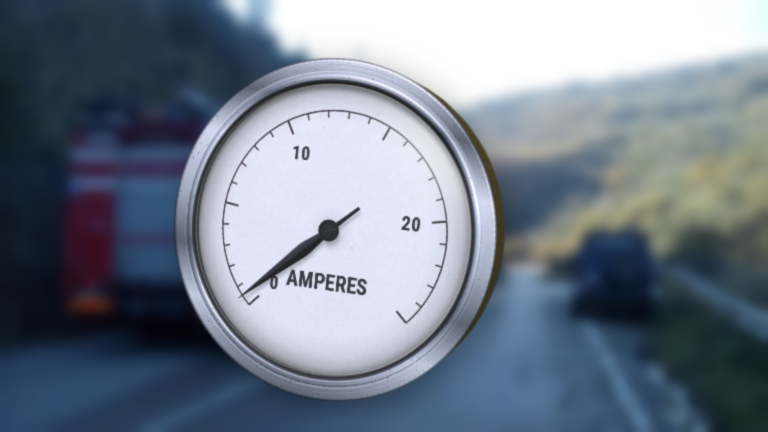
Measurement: 0.5
